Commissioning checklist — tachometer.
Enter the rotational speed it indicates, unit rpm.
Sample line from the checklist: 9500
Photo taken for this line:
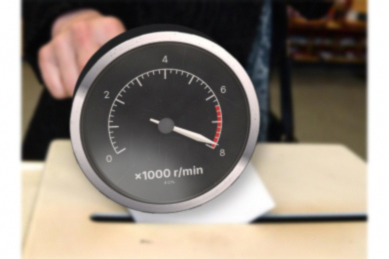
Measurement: 7800
